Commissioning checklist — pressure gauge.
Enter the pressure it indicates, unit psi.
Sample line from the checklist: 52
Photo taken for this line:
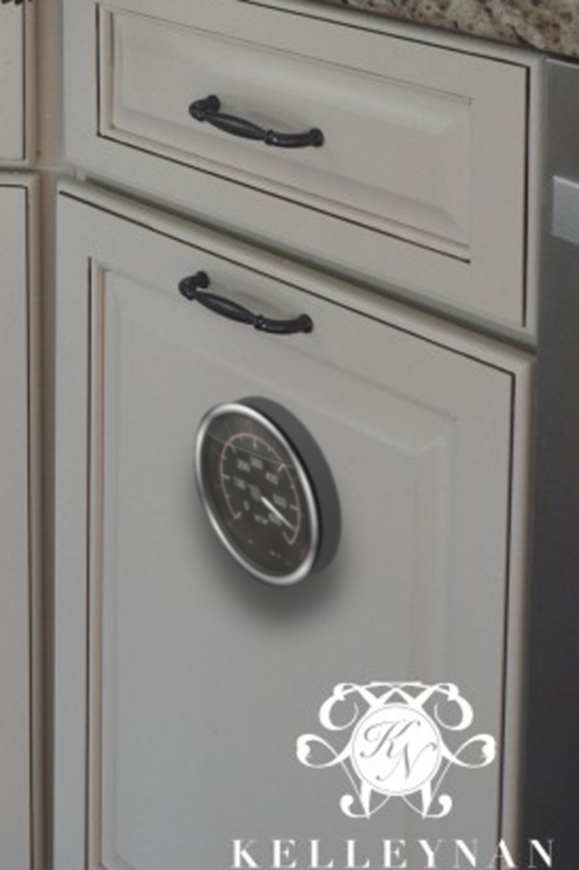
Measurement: 550
